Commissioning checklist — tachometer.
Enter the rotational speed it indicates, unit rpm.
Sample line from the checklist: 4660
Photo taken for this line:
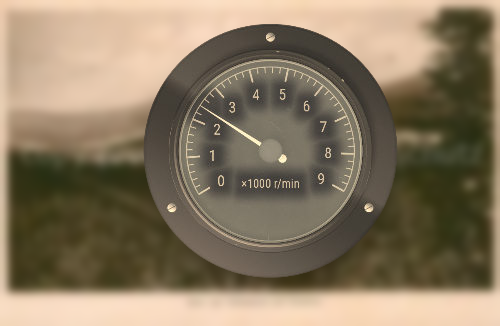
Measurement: 2400
